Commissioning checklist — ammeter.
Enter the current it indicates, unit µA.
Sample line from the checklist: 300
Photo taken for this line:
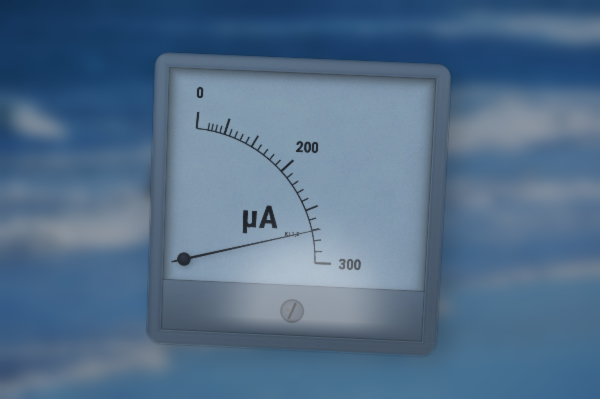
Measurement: 270
